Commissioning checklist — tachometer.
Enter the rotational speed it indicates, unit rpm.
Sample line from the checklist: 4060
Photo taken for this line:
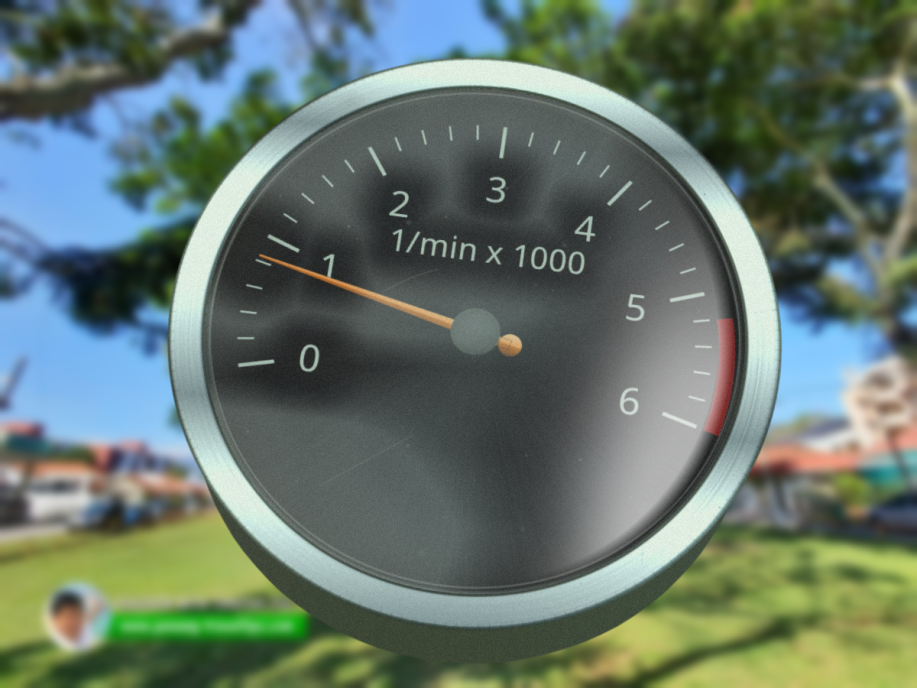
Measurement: 800
